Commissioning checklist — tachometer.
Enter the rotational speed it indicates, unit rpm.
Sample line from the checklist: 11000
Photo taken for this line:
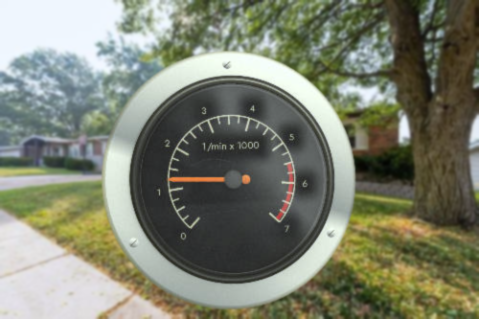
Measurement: 1250
